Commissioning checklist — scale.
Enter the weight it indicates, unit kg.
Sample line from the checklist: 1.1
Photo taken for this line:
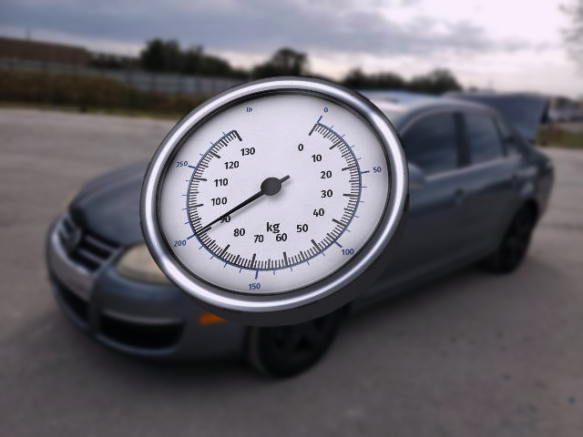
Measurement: 90
